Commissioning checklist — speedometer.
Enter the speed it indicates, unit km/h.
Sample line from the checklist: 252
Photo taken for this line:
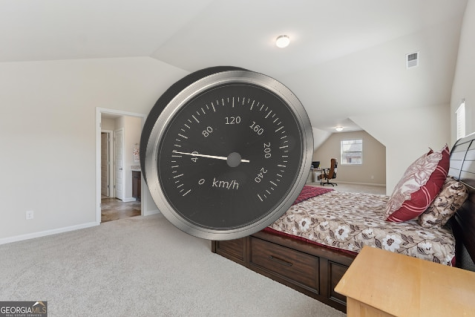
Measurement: 45
